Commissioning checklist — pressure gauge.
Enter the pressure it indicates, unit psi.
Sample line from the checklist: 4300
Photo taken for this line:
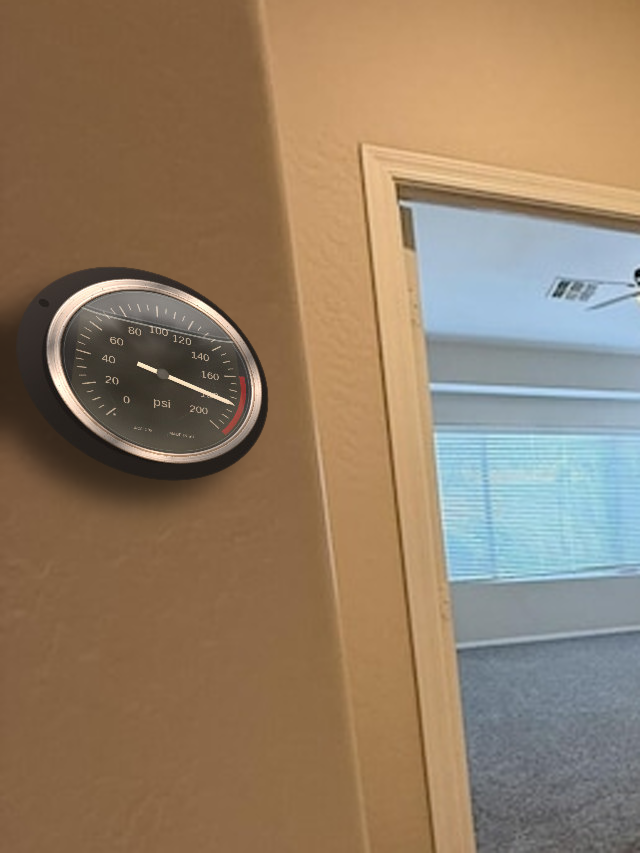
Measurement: 180
